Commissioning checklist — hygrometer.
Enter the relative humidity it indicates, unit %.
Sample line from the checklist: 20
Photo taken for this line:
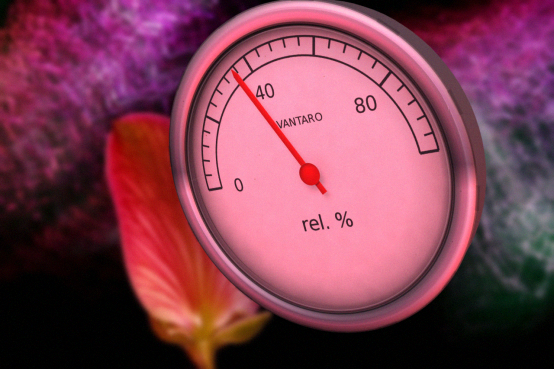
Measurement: 36
